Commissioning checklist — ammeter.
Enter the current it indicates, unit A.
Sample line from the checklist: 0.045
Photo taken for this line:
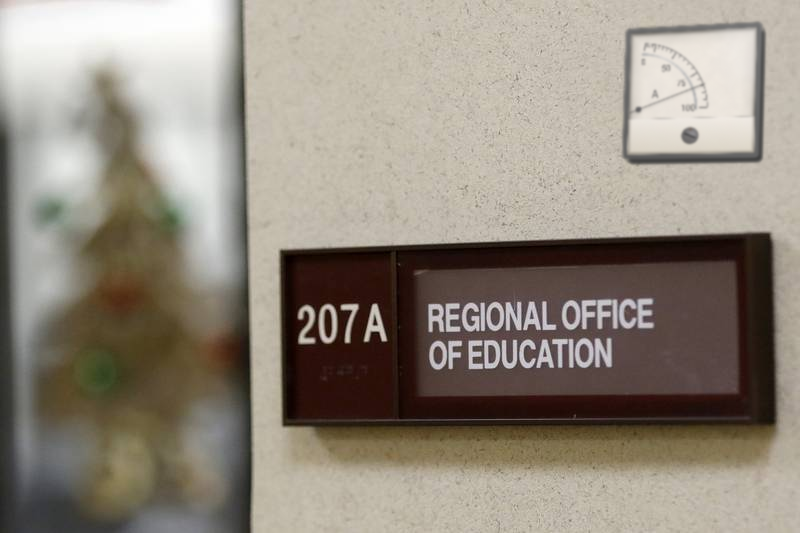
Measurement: 85
